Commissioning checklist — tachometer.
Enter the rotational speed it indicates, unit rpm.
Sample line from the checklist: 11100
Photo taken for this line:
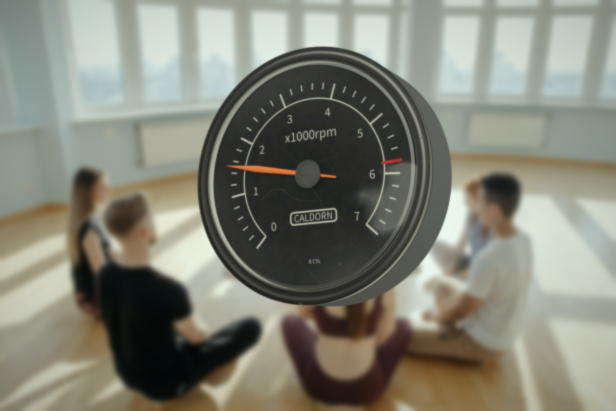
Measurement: 1500
